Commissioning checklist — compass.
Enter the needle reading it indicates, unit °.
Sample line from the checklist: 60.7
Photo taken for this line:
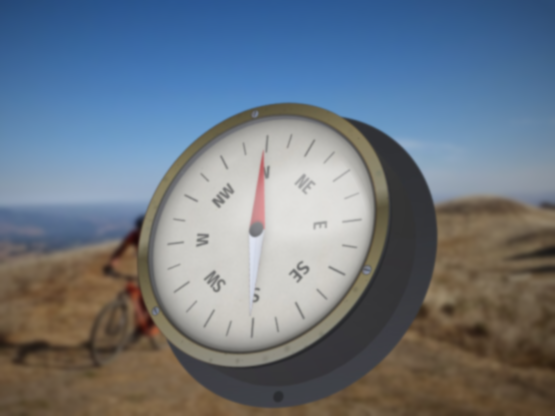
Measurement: 0
